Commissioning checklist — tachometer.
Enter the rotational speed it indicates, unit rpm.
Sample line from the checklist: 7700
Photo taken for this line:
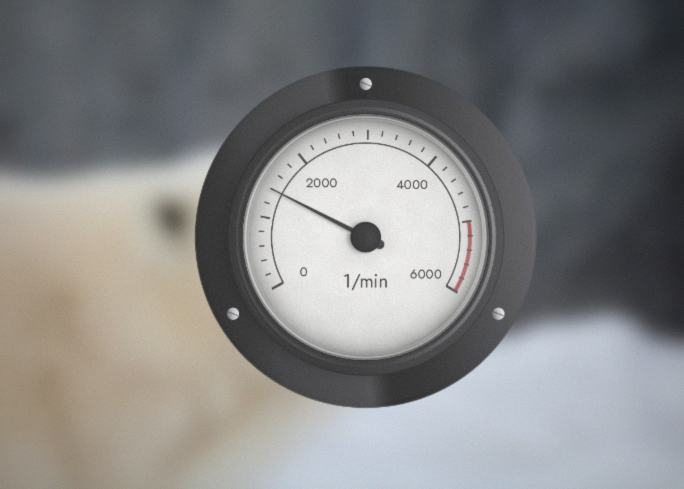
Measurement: 1400
